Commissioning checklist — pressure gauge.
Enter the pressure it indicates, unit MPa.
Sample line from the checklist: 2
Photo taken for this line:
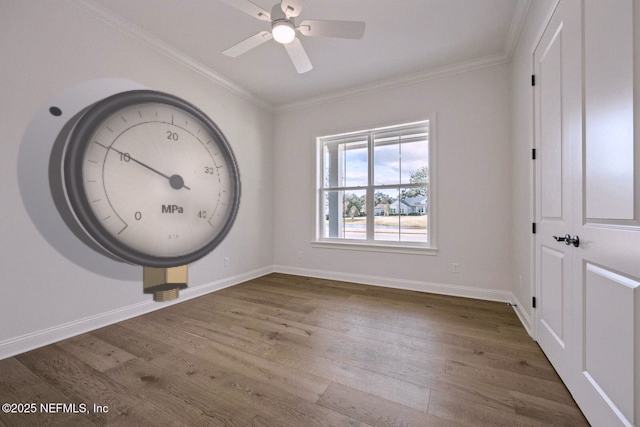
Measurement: 10
